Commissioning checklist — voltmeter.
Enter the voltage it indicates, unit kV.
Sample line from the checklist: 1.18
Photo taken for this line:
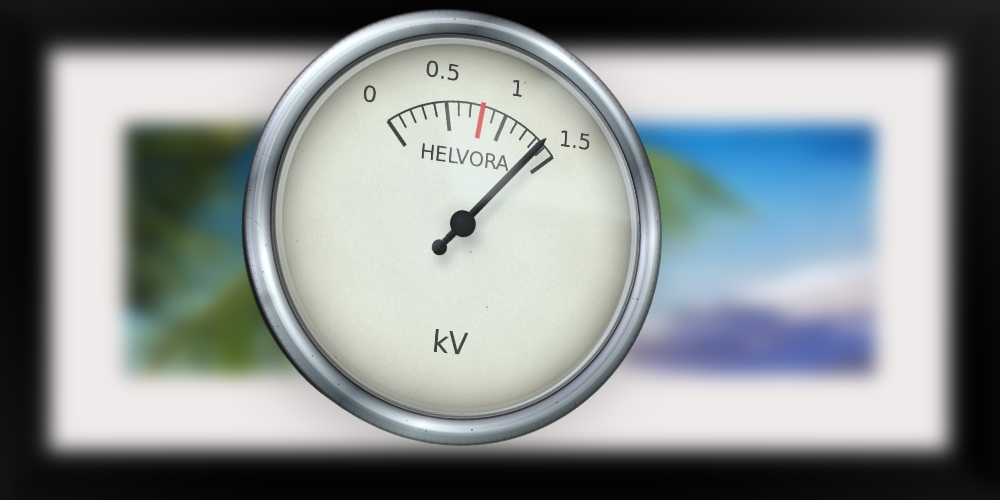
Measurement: 1.35
